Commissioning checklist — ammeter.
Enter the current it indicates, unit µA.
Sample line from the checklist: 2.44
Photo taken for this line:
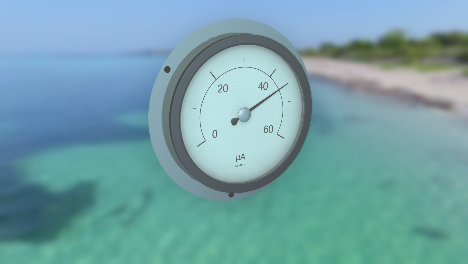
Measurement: 45
